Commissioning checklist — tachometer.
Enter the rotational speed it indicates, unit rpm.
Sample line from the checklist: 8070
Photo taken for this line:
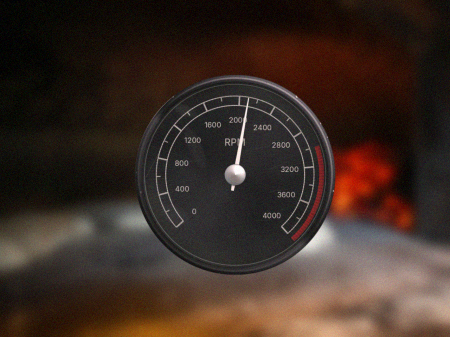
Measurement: 2100
